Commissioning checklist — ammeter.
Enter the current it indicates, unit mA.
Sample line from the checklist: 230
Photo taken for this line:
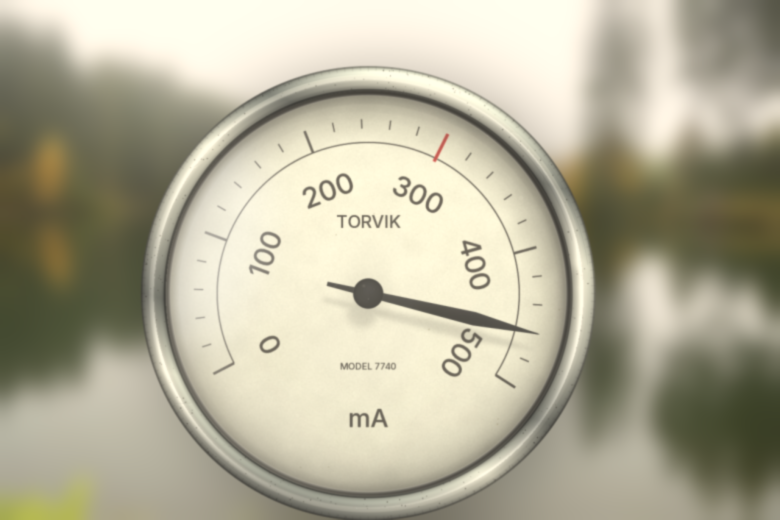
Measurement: 460
